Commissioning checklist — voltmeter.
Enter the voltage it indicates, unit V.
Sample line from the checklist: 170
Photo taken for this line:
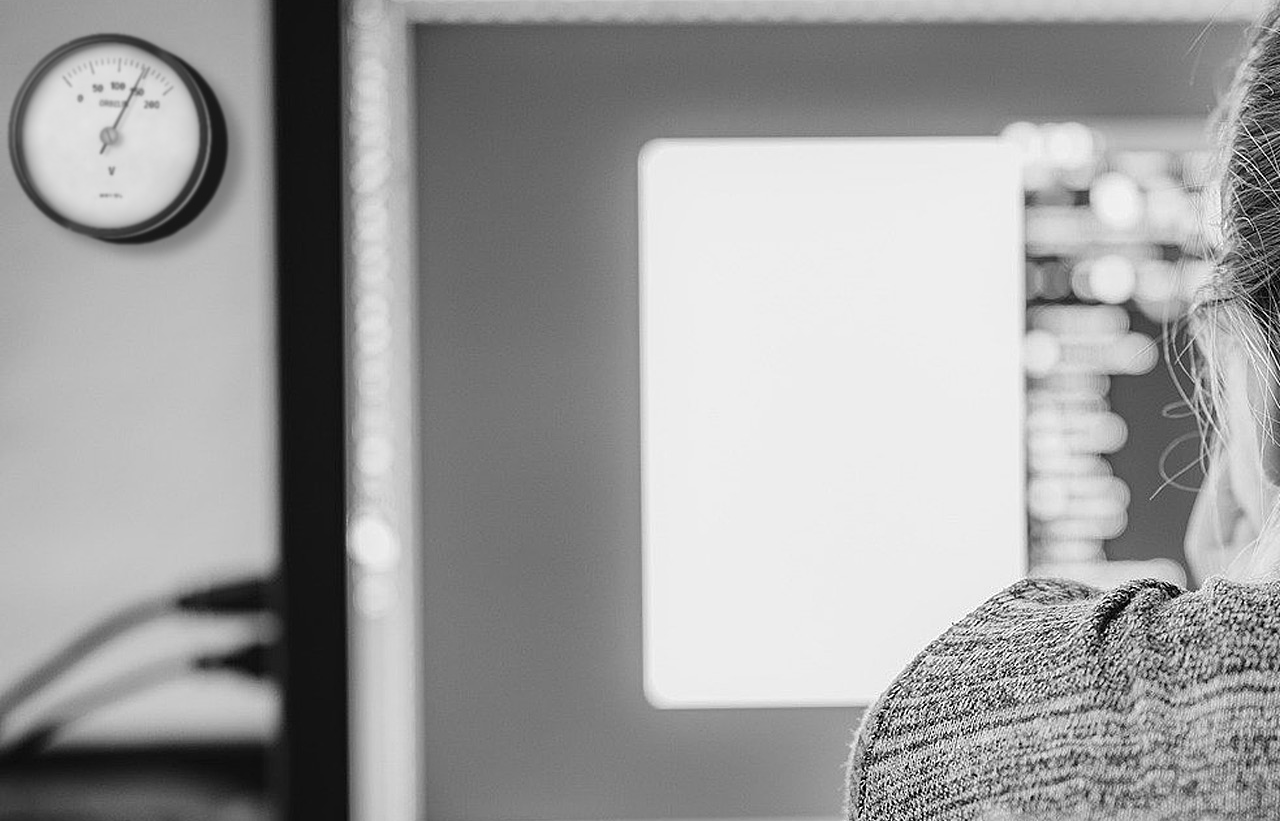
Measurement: 150
